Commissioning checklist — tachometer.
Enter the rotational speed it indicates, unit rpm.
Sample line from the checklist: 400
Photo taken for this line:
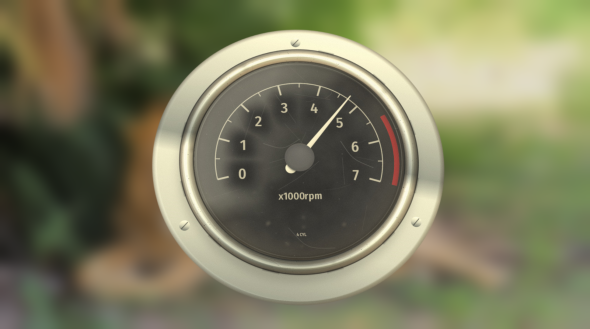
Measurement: 4750
